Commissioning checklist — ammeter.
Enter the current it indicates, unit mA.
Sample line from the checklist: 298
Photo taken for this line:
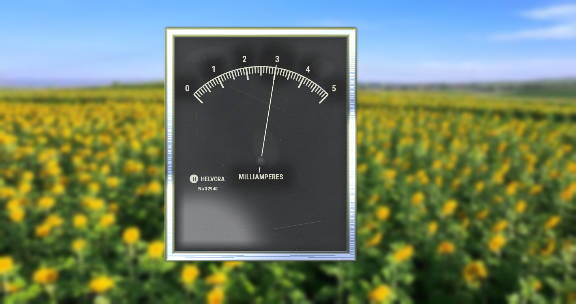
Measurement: 3
